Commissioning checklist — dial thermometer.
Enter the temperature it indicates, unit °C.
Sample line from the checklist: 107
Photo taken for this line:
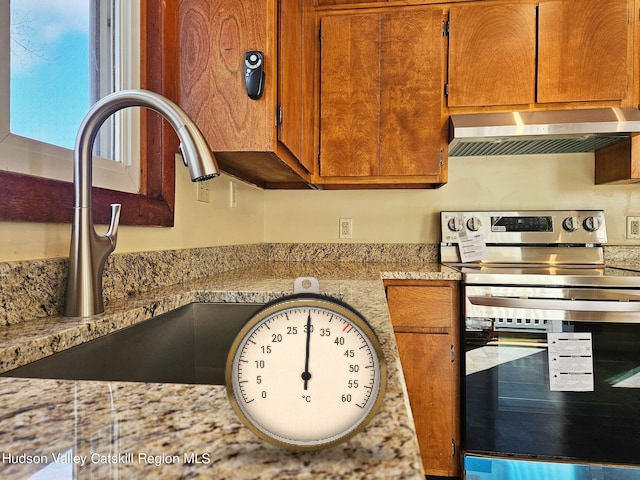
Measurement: 30
